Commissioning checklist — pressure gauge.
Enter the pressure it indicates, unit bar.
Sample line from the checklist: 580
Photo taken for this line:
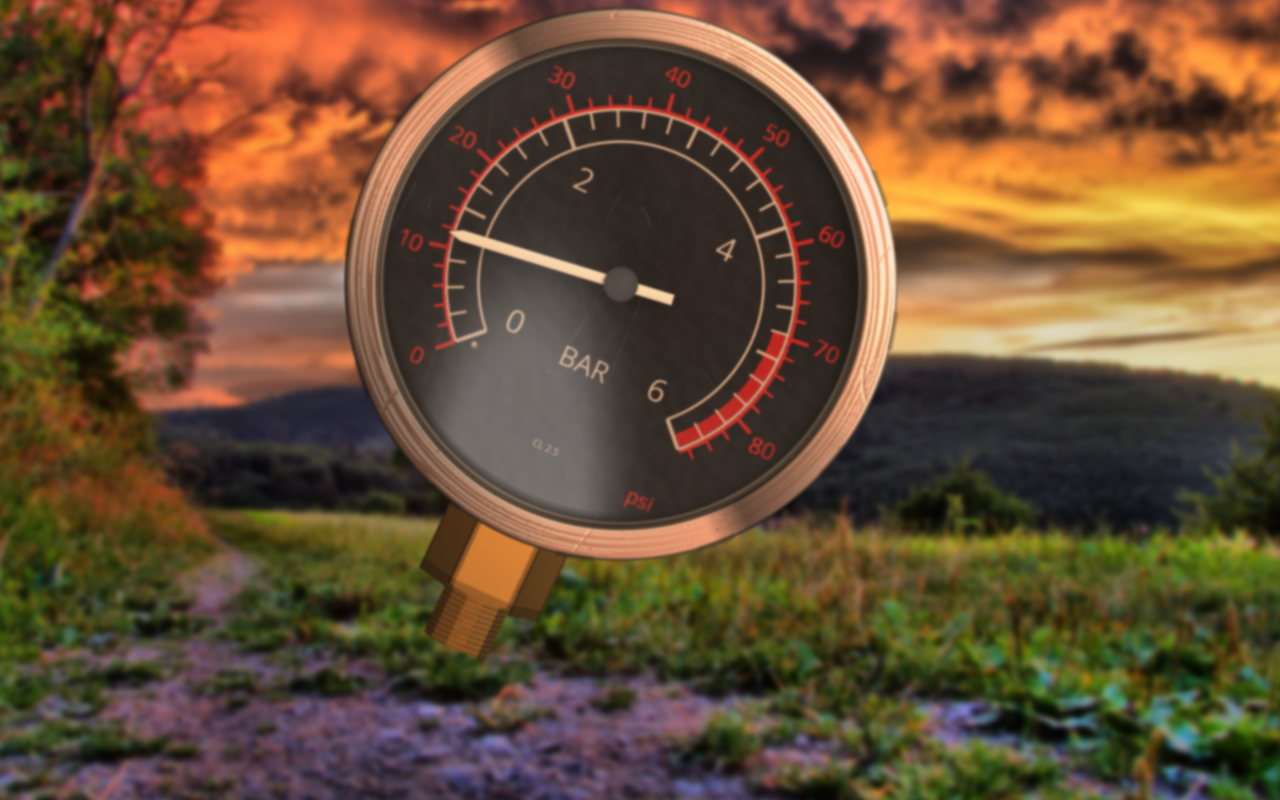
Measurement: 0.8
